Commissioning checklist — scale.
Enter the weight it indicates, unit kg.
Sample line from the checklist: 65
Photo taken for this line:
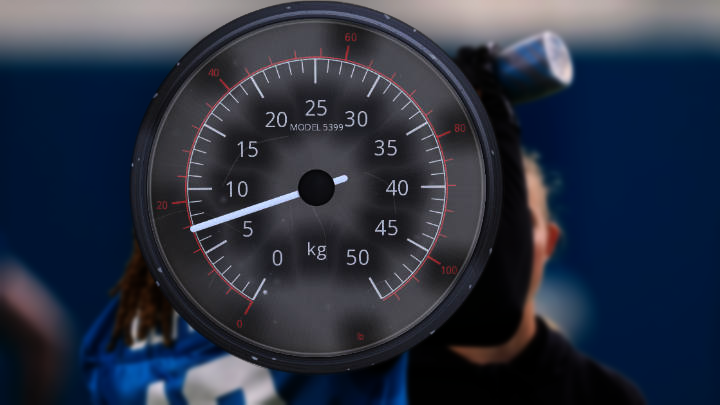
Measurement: 7
